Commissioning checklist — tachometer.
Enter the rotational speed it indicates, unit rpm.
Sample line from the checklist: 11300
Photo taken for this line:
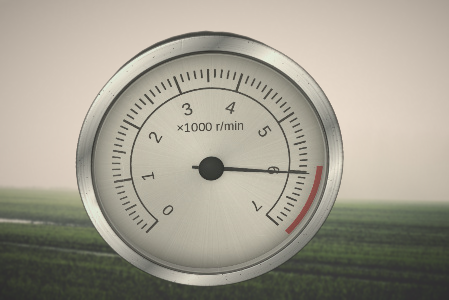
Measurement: 6000
